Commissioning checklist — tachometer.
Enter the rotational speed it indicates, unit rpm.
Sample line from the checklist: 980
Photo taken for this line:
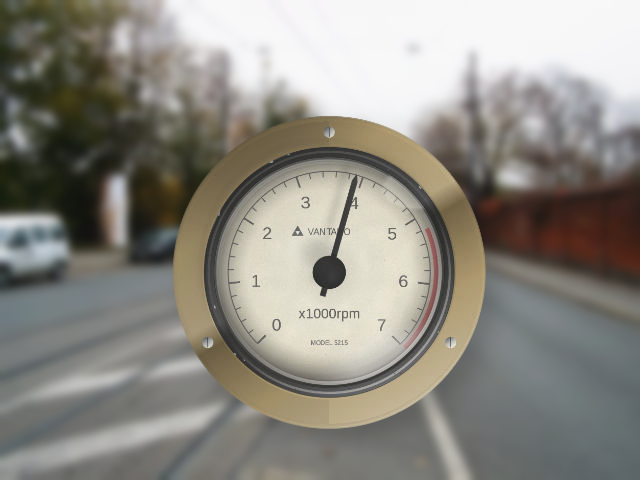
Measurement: 3900
